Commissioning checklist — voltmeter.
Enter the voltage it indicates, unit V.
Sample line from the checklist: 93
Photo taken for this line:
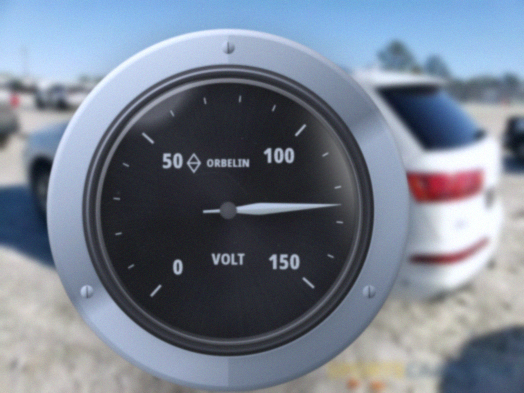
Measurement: 125
